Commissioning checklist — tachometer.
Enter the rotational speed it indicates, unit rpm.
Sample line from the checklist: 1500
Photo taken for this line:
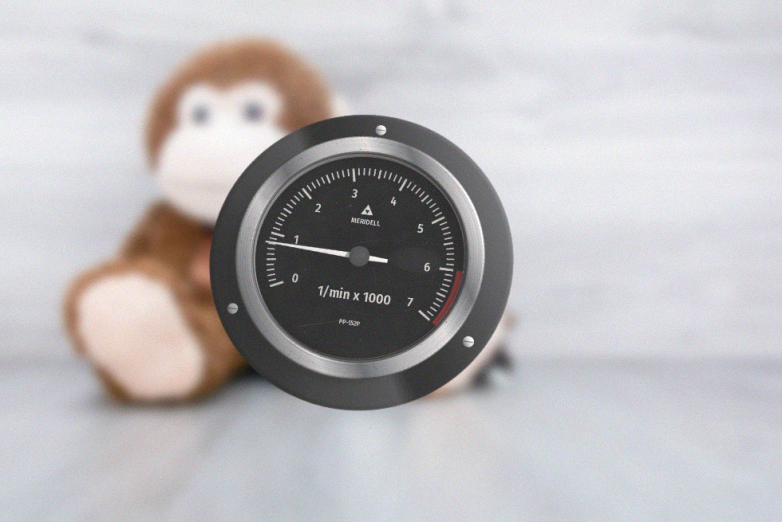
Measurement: 800
